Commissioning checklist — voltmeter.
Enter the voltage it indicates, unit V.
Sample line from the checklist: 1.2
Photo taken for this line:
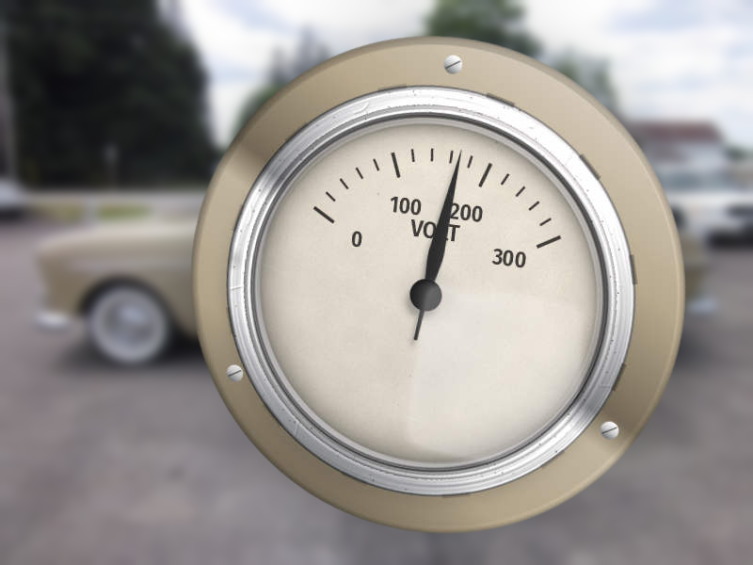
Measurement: 170
